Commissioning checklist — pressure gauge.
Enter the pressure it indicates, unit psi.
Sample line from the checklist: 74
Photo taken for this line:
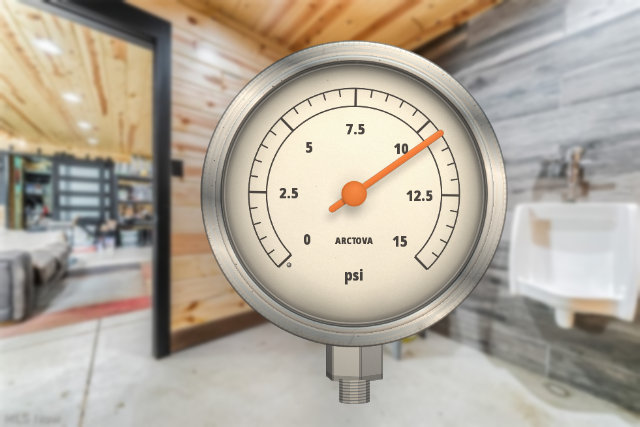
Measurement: 10.5
